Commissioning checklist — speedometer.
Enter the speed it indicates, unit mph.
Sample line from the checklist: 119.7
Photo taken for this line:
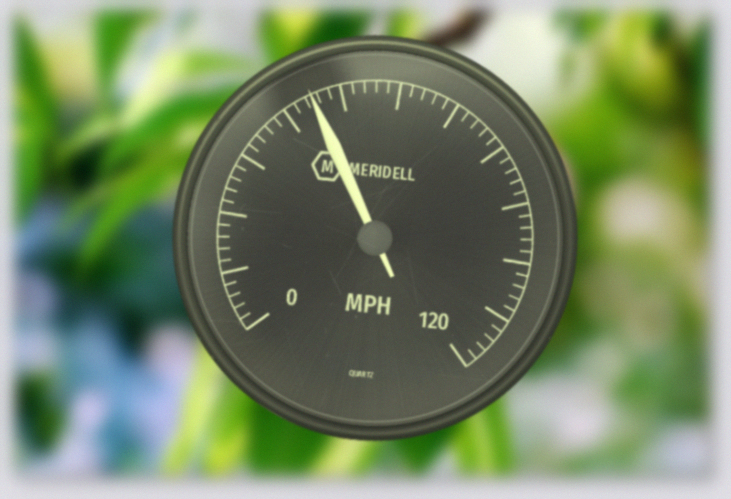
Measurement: 45
